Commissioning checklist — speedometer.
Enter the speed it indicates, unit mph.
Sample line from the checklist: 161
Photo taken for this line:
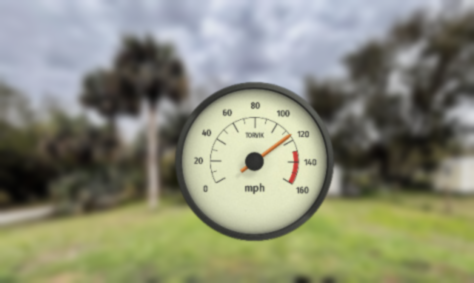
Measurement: 115
